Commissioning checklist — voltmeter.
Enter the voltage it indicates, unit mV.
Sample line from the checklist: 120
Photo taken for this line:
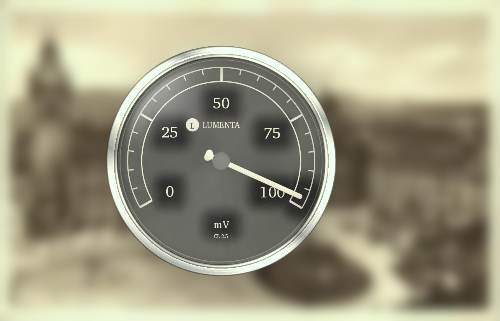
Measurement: 97.5
